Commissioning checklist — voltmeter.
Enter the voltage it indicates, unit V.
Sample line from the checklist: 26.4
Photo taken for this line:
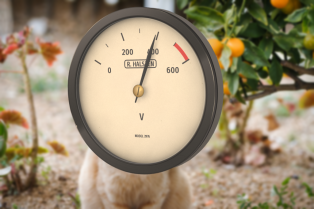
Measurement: 400
